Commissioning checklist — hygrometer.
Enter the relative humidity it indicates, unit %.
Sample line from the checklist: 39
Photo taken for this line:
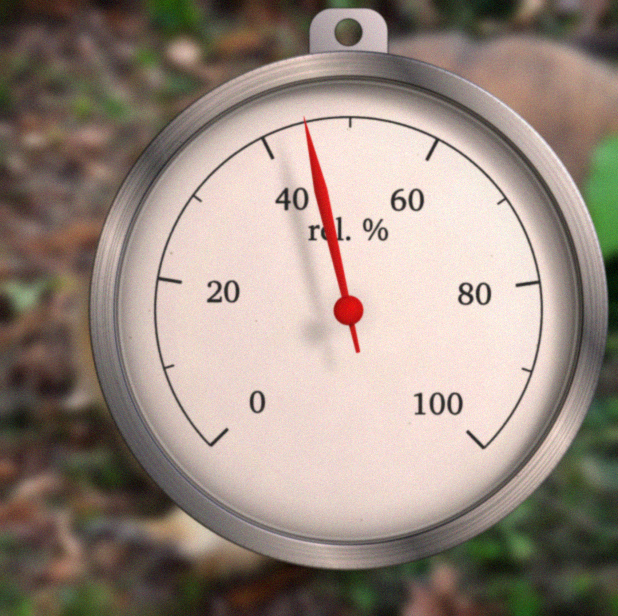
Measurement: 45
